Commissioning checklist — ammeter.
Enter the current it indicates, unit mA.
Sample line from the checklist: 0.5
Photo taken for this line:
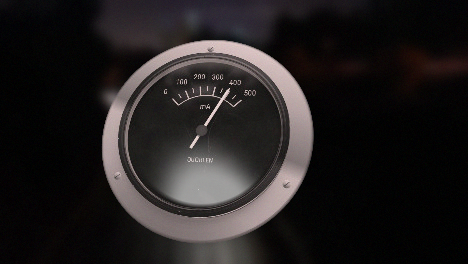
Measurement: 400
